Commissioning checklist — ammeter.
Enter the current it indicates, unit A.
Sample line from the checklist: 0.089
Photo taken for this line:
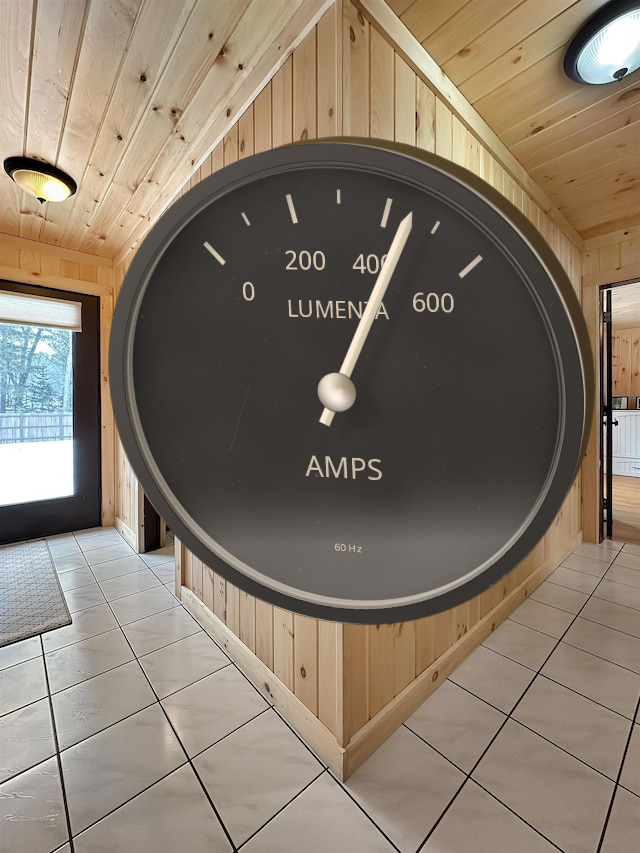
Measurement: 450
